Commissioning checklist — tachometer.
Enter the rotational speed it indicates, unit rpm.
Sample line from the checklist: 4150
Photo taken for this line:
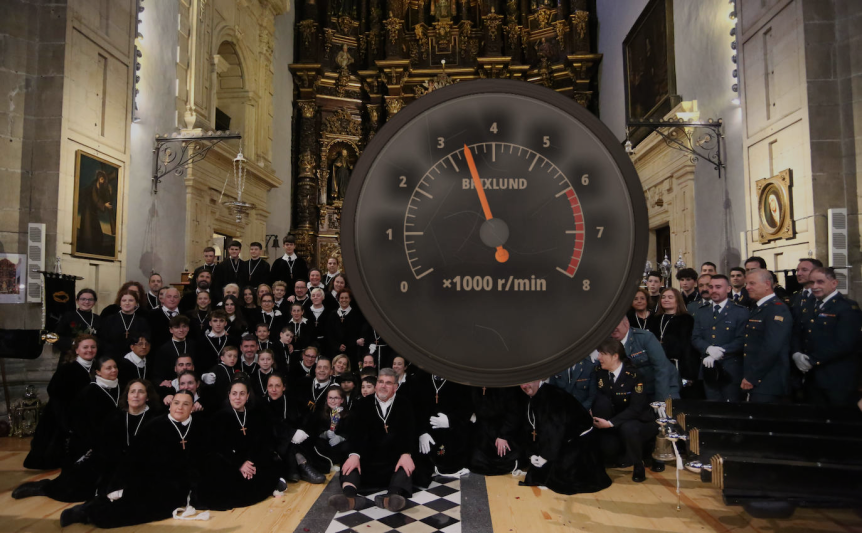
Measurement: 3400
